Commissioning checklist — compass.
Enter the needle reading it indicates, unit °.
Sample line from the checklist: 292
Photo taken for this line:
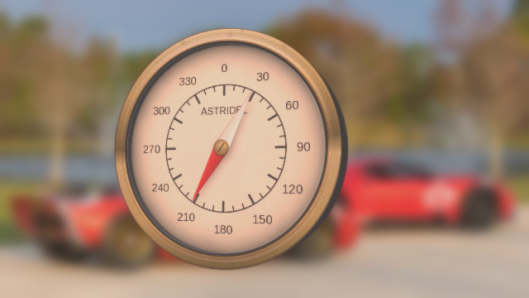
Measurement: 210
